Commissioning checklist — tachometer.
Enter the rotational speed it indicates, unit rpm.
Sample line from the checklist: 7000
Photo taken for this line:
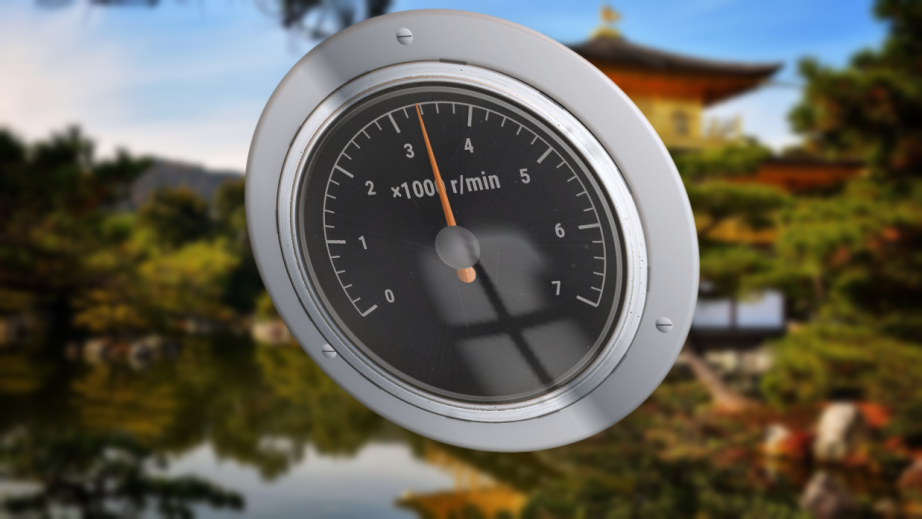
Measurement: 3400
